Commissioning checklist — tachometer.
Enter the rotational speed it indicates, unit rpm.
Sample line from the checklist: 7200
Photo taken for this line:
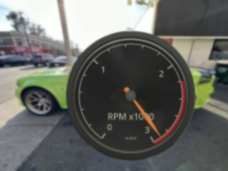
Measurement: 2900
